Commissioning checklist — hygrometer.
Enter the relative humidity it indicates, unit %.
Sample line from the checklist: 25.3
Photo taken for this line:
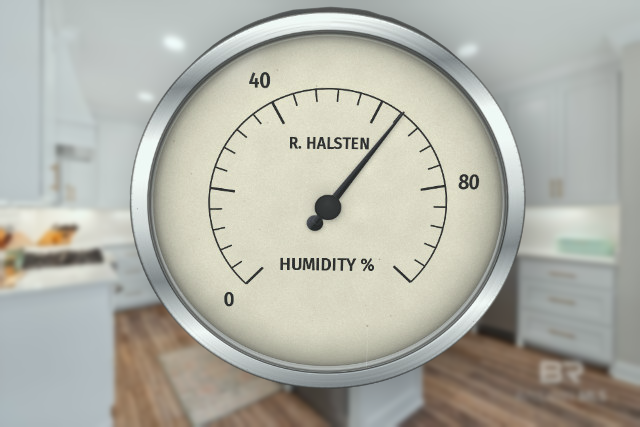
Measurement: 64
